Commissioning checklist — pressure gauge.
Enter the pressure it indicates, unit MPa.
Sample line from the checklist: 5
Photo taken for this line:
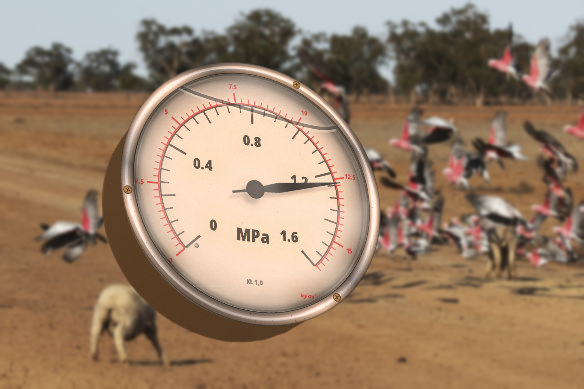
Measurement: 1.25
